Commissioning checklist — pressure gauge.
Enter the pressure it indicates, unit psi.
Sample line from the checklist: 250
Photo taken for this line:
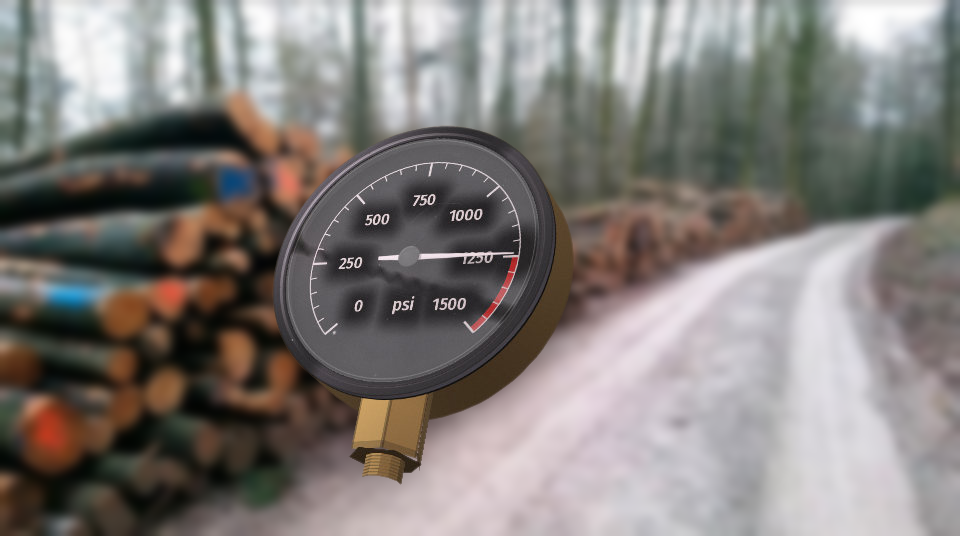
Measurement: 1250
